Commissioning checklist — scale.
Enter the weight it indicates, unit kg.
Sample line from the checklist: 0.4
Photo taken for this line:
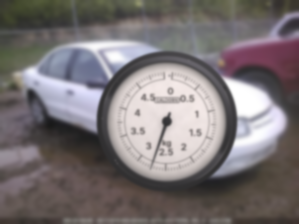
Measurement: 2.75
